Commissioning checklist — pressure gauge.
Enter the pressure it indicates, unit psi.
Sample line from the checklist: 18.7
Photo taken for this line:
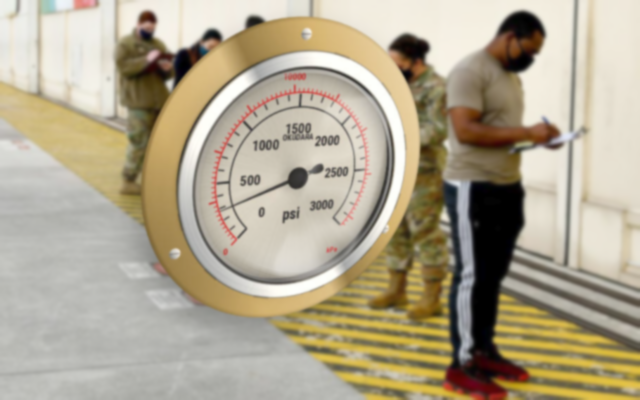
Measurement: 300
